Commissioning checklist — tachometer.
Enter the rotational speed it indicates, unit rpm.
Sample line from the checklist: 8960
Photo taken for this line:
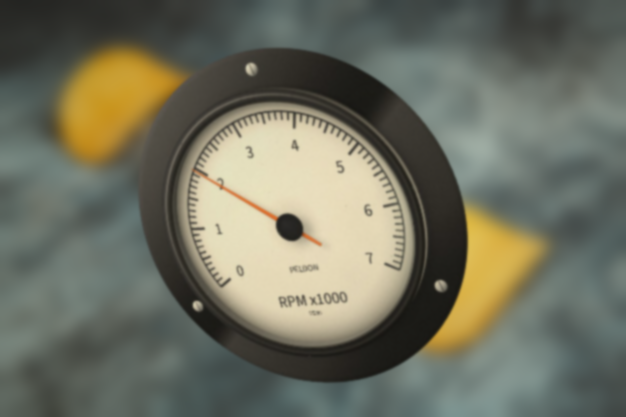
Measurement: 2000
